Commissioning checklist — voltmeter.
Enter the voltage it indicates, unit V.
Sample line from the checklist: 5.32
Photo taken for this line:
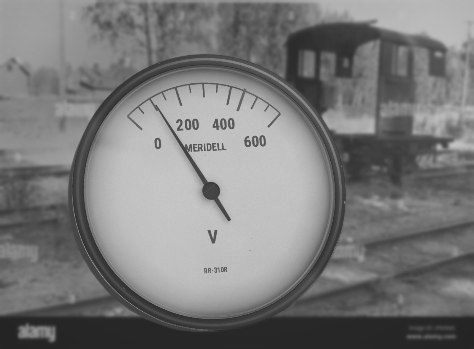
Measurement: 100
